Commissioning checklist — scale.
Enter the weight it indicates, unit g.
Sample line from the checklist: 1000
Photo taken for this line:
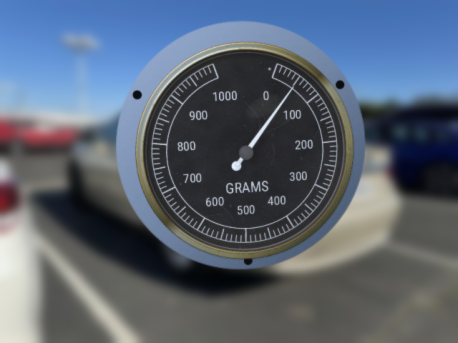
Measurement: 50
